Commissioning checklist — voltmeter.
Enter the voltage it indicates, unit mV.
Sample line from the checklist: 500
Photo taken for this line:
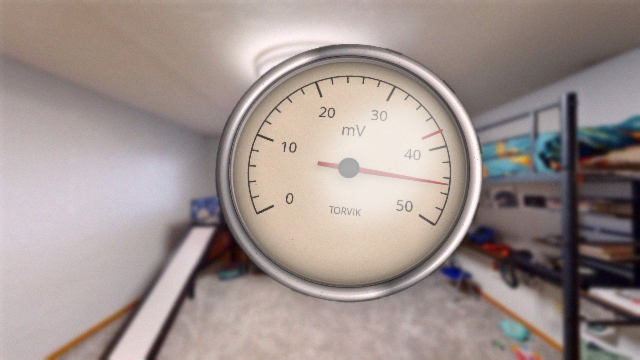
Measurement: 45
